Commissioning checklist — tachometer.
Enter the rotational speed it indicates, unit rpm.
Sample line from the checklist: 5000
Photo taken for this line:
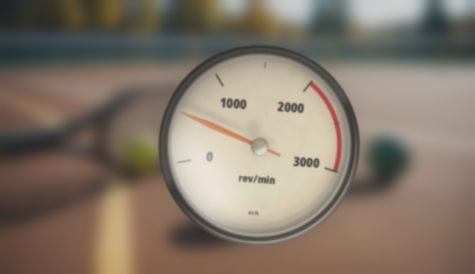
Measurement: 500
